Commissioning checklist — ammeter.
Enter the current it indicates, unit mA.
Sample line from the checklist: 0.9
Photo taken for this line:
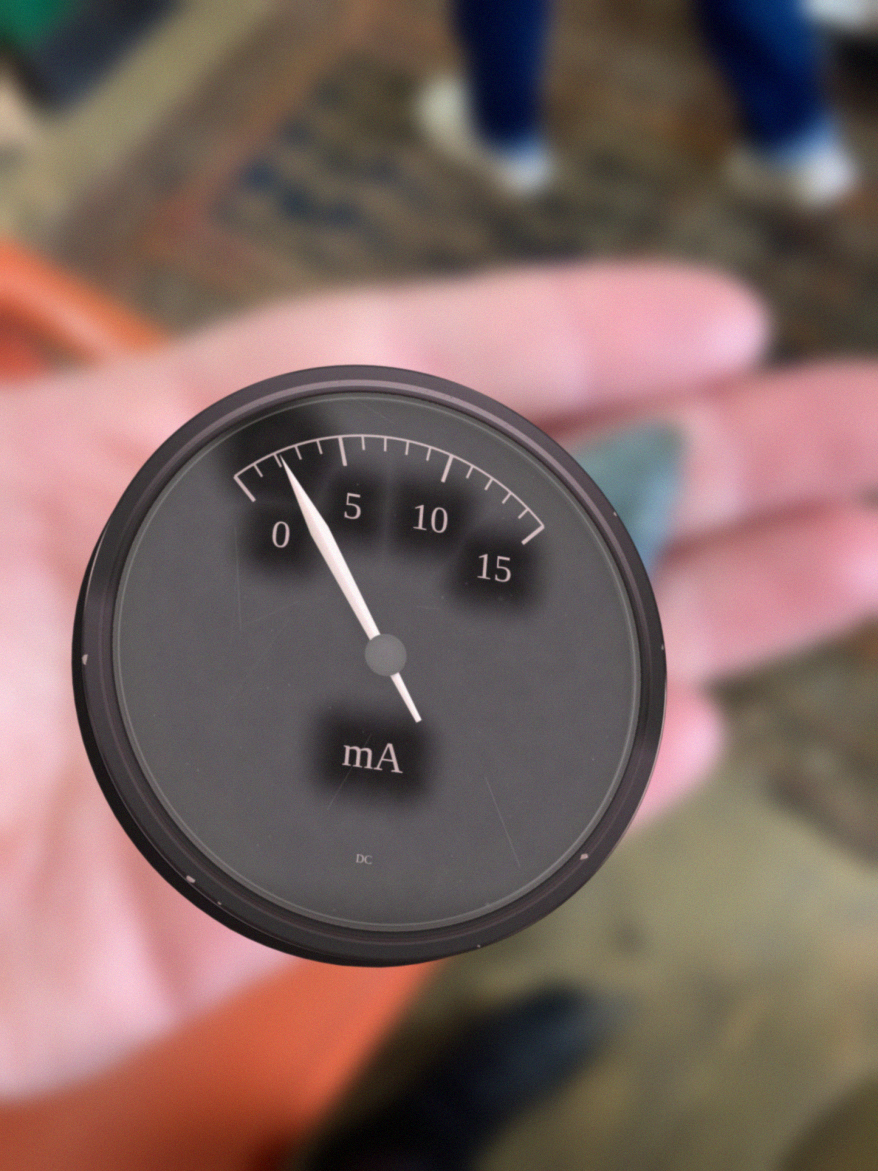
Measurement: 2
